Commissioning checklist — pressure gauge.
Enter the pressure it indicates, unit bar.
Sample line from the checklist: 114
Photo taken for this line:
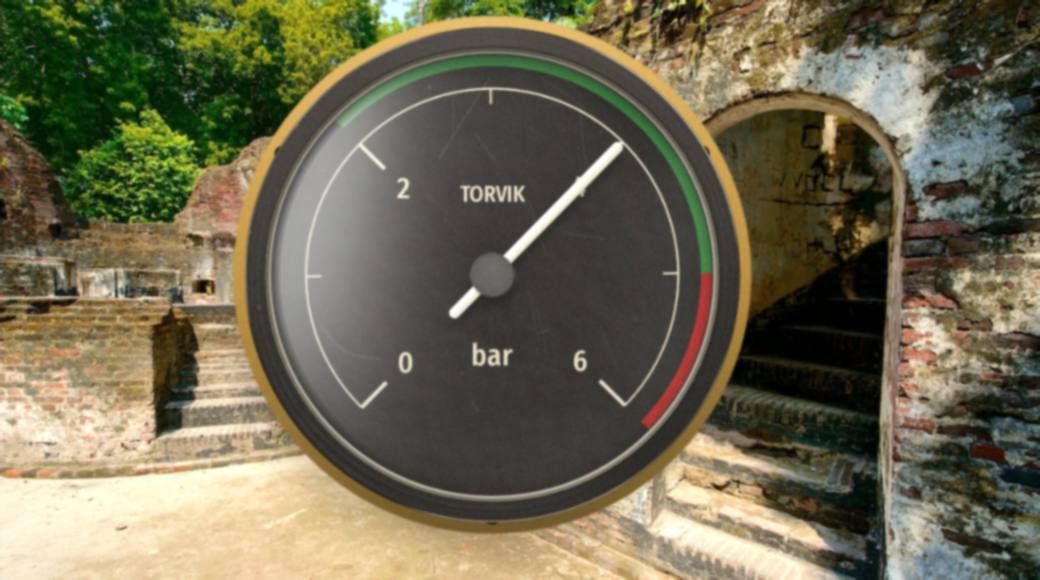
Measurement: 4
